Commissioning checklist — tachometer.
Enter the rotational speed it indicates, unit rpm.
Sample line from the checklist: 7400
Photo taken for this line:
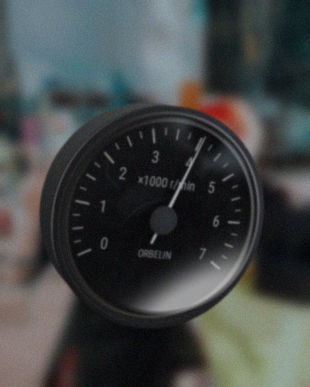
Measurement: 4000
